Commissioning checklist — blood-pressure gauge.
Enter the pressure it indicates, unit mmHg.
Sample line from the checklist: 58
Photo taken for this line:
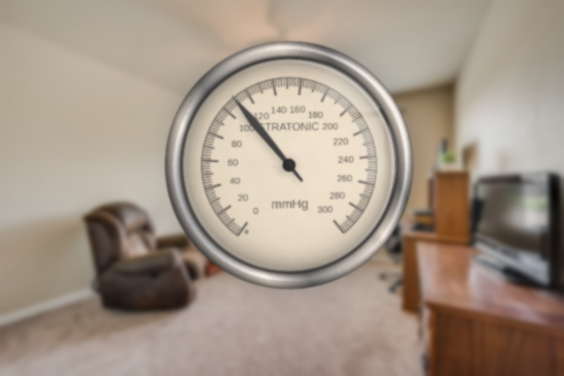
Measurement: 110
